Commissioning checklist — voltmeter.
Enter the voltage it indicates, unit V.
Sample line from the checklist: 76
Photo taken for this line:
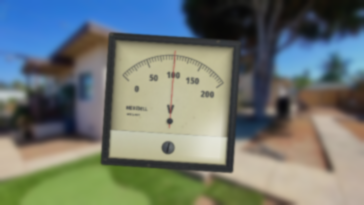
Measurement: 100
